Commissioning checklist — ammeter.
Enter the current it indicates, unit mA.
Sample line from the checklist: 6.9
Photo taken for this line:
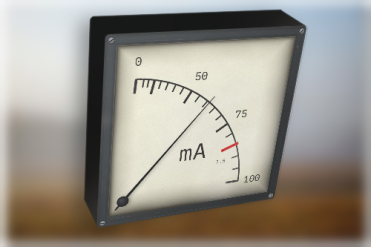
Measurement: 60
